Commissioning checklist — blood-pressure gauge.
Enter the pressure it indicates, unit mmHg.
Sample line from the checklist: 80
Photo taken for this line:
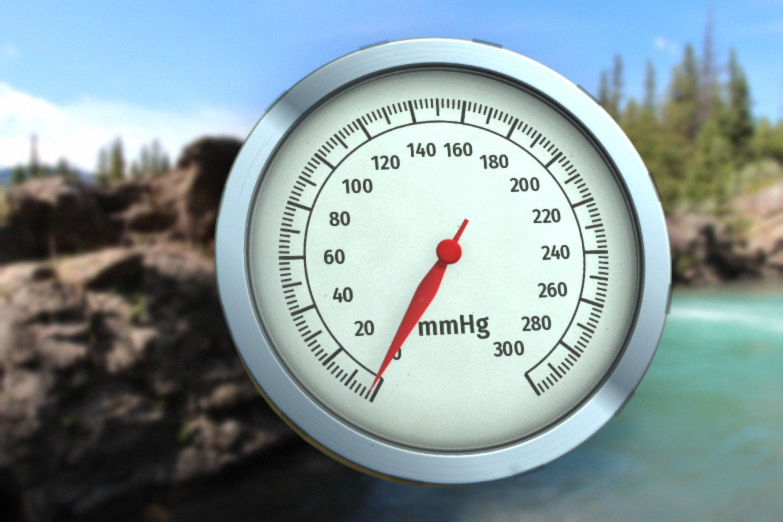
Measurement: 2
